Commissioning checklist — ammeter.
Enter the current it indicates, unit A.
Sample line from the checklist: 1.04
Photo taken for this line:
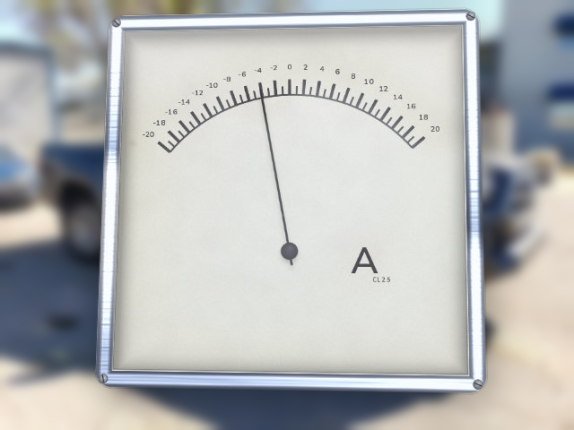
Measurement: -4
